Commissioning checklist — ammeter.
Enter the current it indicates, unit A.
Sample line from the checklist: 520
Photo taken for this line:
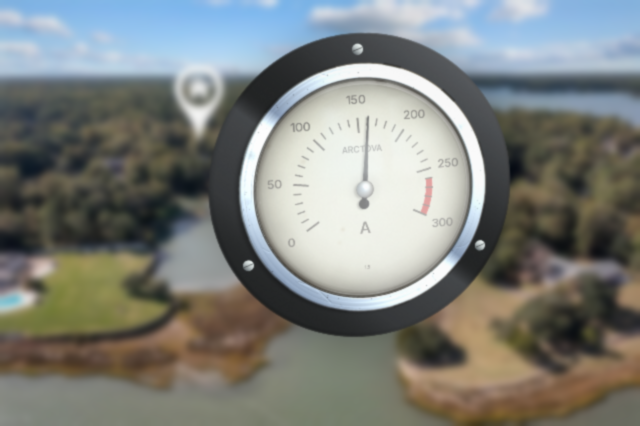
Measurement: 160
